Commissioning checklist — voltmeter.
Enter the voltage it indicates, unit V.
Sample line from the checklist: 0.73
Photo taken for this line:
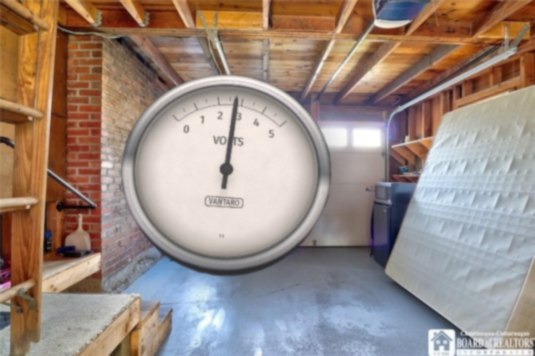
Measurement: 2.75
